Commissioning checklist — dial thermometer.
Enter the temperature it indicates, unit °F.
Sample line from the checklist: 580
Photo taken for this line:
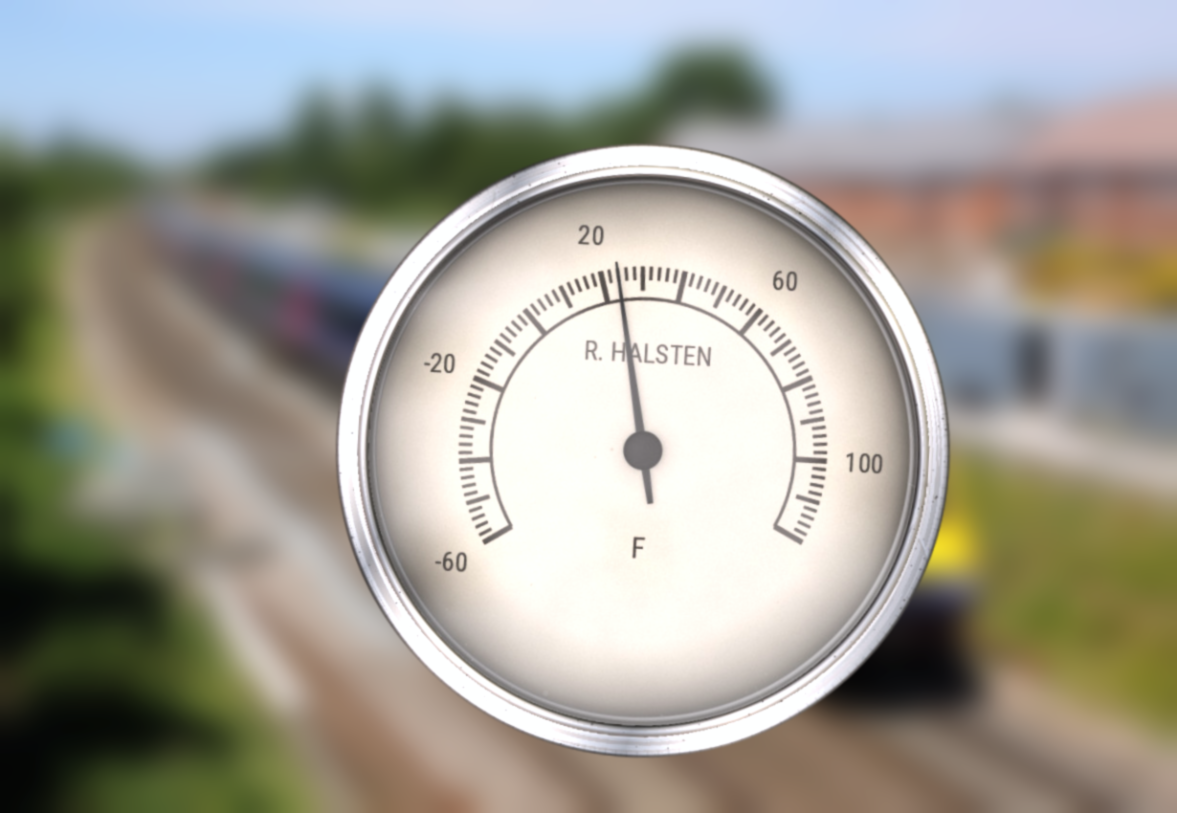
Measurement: 24
